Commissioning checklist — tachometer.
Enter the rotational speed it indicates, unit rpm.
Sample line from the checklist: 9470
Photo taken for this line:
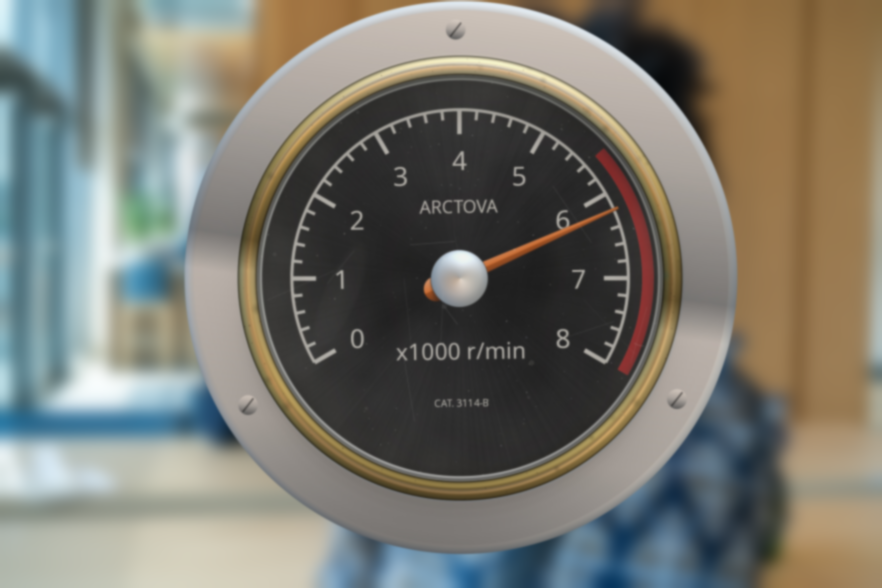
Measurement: 6200
